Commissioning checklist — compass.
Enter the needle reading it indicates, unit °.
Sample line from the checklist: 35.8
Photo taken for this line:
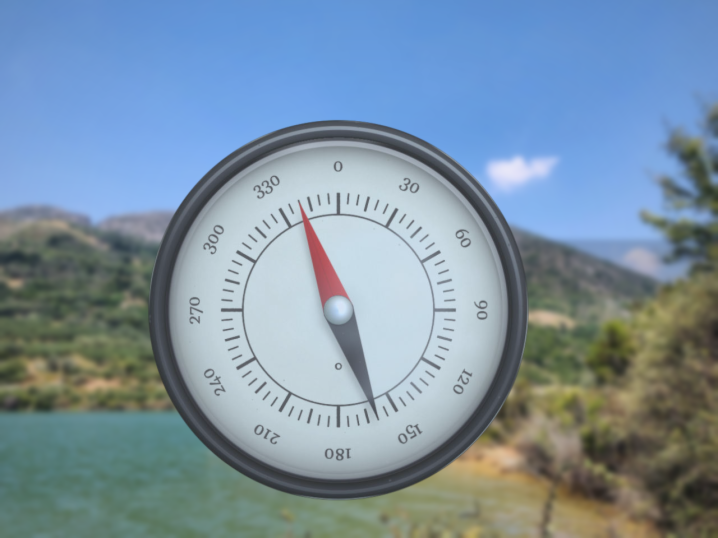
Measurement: 340
